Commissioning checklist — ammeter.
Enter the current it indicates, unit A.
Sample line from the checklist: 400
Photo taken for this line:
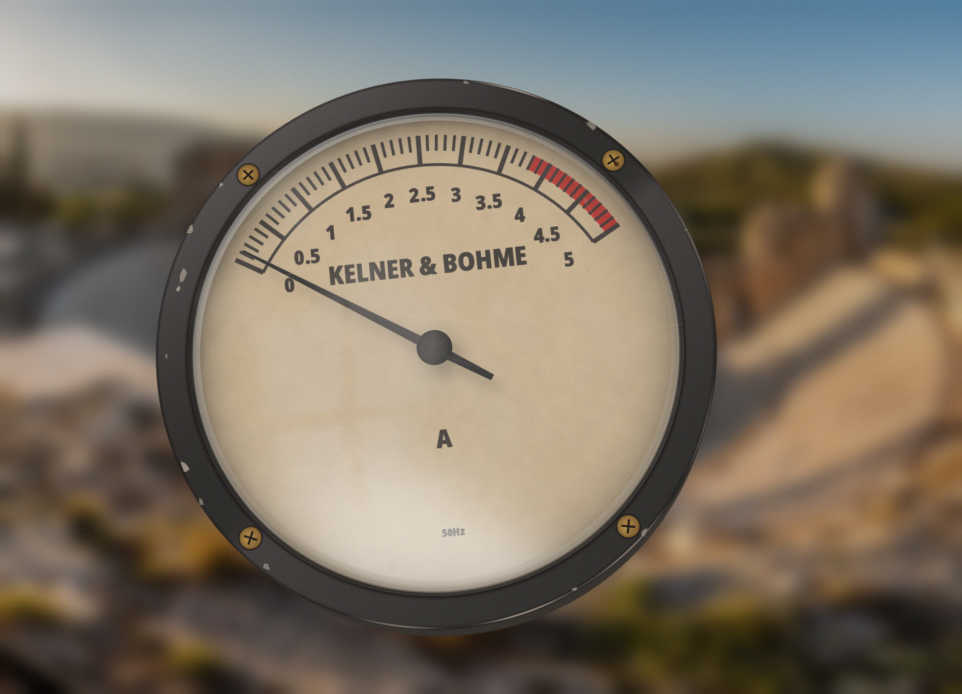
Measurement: 0.1
